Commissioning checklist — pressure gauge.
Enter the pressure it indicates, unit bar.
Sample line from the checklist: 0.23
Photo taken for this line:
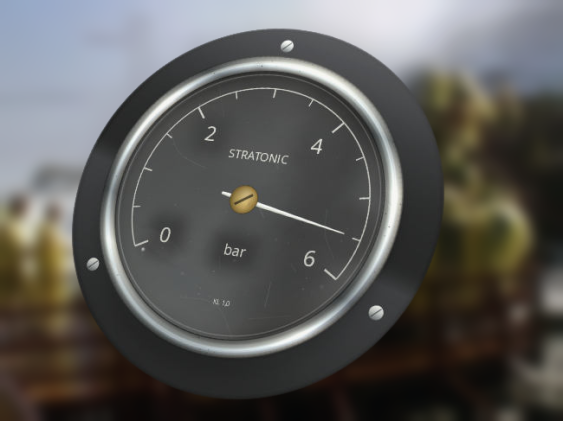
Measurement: 5.5
